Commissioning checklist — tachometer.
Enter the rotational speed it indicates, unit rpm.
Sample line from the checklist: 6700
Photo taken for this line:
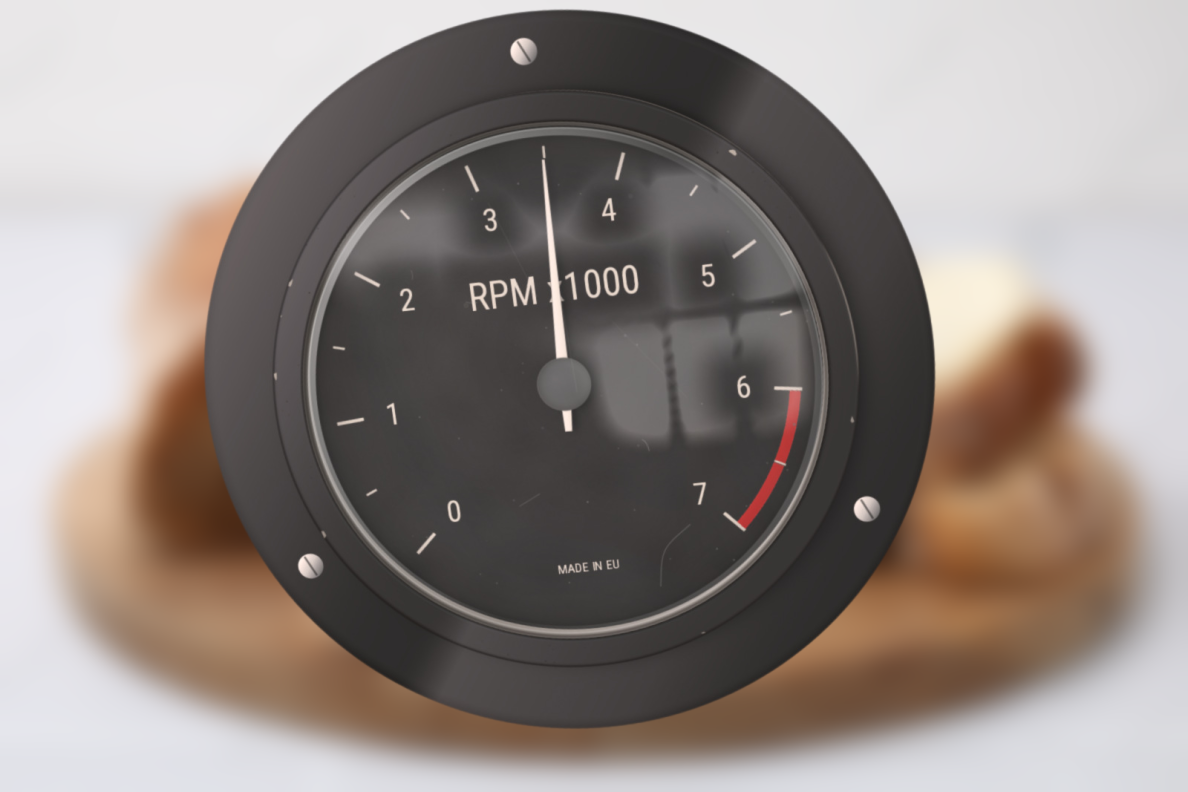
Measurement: 3500
